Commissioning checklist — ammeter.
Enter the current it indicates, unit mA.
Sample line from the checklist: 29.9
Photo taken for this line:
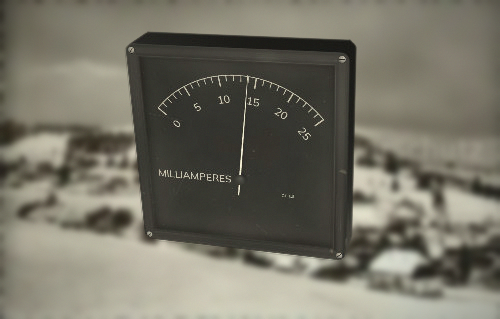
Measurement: 14
